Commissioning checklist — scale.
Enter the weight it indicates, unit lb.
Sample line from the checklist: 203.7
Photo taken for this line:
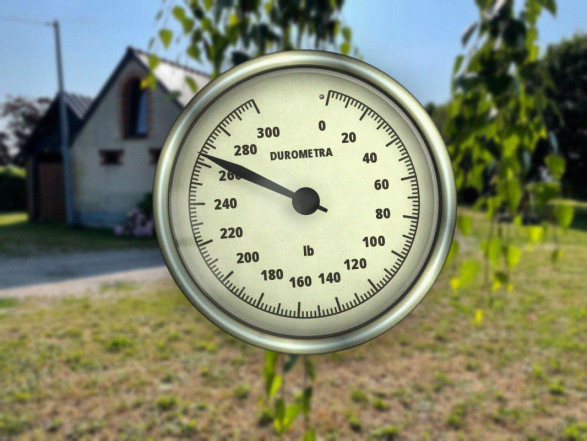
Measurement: 264
